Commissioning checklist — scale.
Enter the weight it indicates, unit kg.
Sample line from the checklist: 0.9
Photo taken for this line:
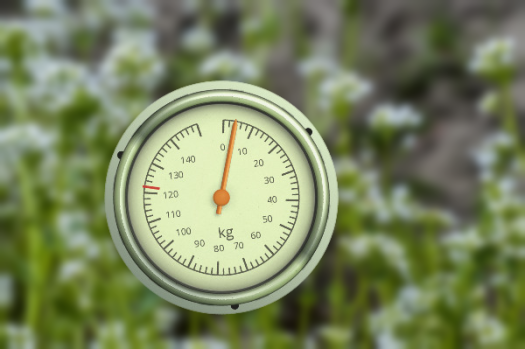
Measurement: 4
